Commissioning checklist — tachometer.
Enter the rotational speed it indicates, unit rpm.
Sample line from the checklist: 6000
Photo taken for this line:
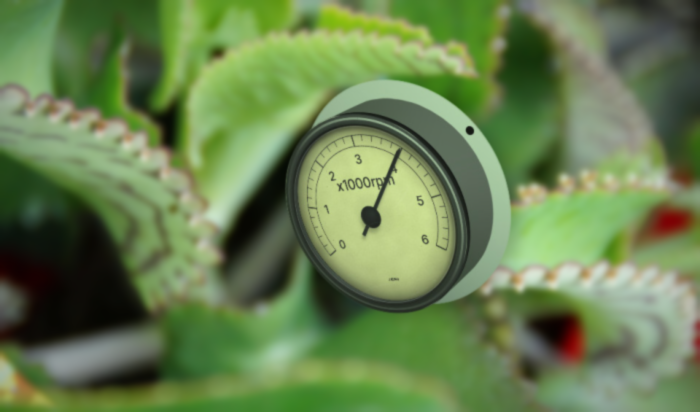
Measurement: 4000
